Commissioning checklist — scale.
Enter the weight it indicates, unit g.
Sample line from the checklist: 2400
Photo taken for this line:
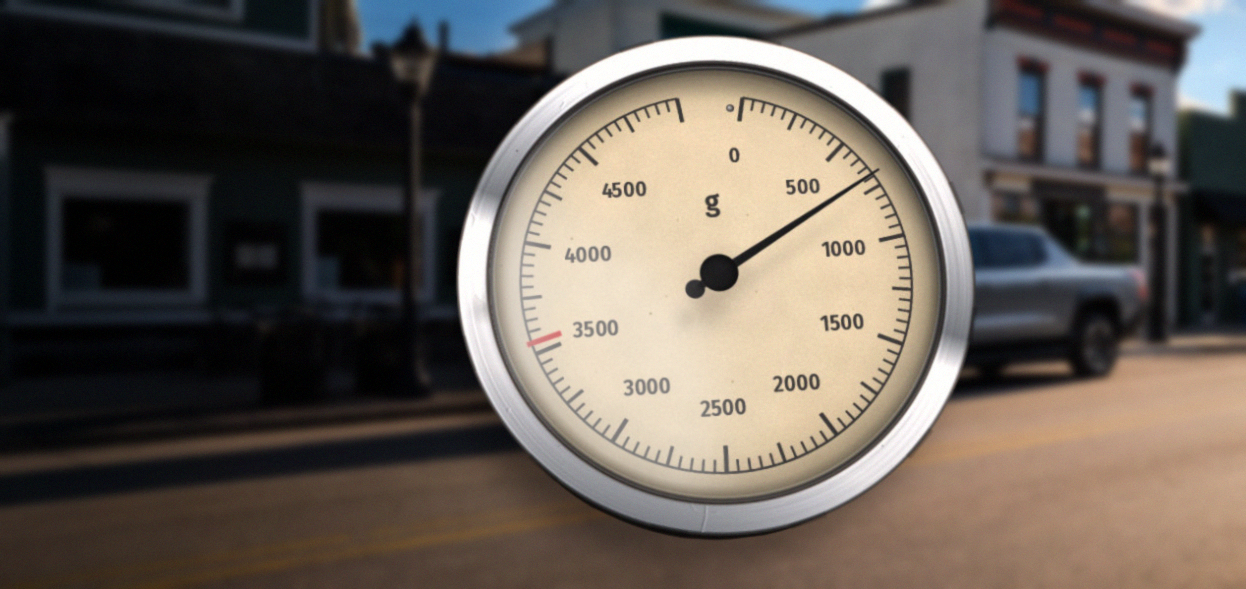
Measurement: 700
